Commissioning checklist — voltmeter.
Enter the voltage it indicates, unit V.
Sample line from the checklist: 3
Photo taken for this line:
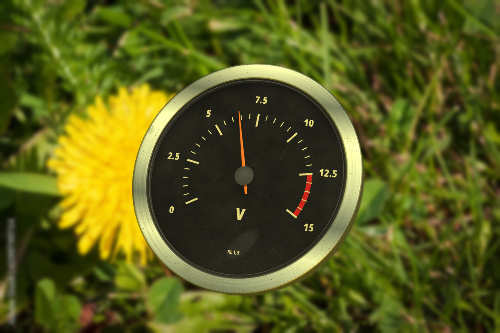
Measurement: 6.5
